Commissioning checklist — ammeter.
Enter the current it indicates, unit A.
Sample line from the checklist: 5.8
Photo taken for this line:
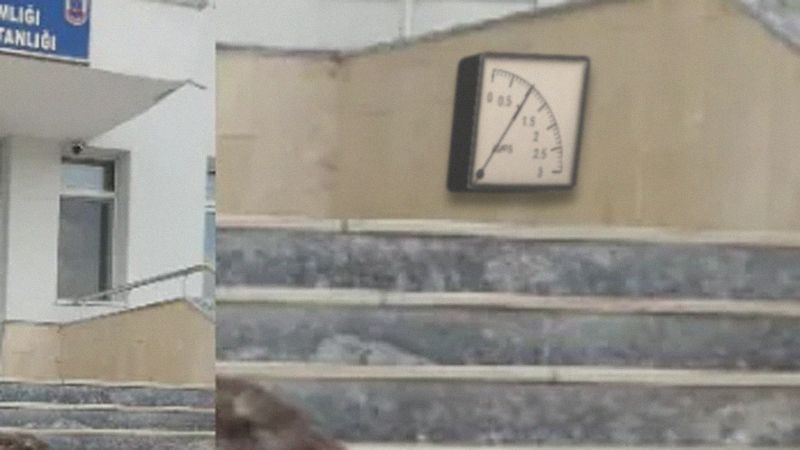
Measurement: 1
